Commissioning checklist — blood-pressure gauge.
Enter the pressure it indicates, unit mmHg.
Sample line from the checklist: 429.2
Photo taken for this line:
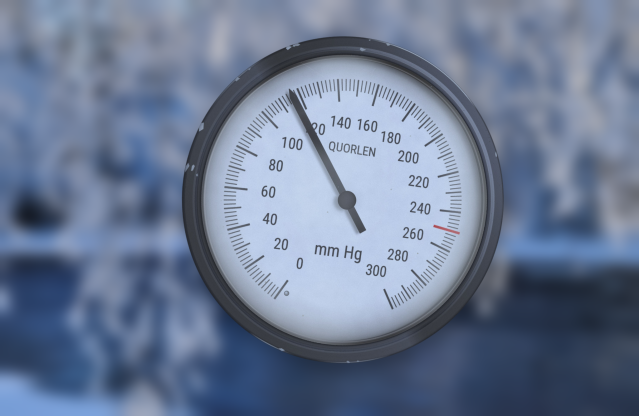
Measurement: 116
